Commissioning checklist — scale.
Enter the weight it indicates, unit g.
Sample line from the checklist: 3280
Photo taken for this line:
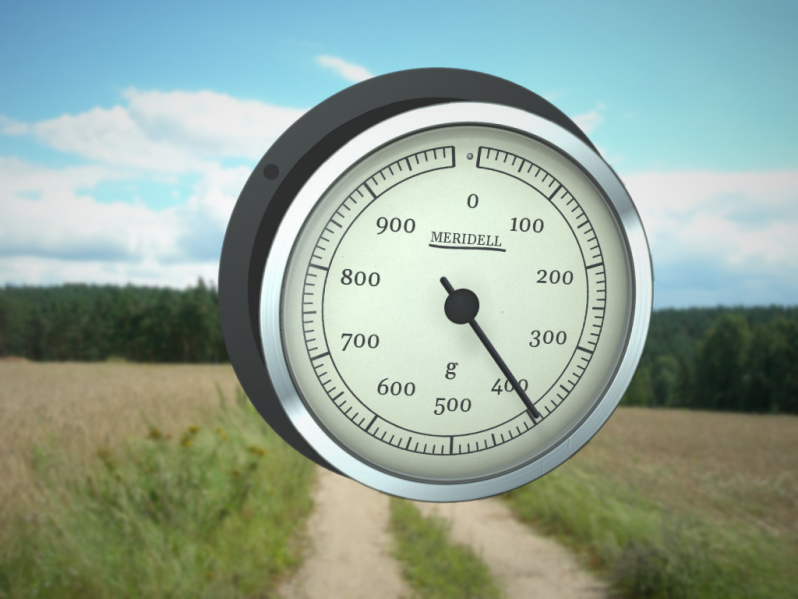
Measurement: 395
